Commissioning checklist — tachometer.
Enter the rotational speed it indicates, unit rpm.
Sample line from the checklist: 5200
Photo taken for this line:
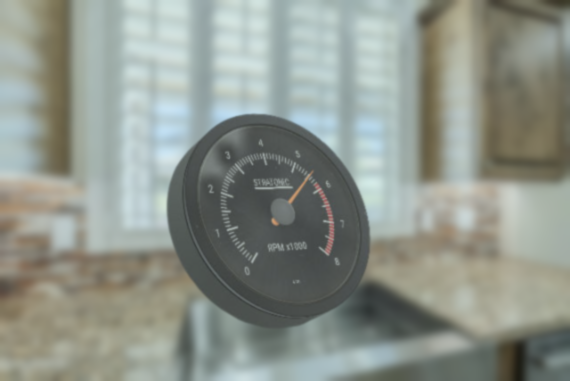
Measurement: 5500
